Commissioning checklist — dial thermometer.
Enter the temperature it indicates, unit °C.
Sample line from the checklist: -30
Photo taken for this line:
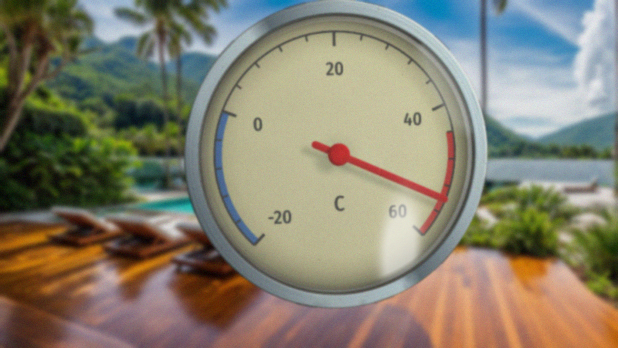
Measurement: 54
